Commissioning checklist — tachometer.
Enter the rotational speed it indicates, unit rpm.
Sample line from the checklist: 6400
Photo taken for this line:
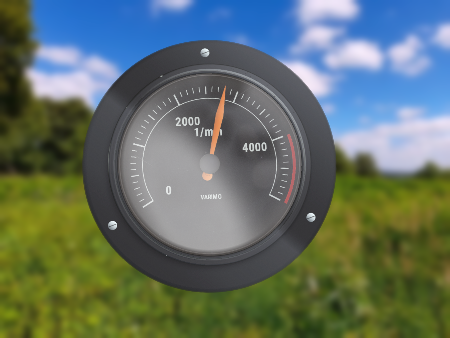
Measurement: 2800
